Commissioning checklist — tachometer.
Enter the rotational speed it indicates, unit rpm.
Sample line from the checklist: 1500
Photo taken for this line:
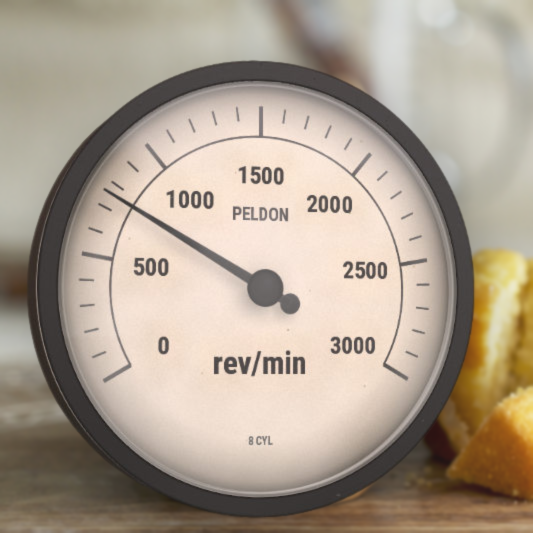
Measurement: 750
